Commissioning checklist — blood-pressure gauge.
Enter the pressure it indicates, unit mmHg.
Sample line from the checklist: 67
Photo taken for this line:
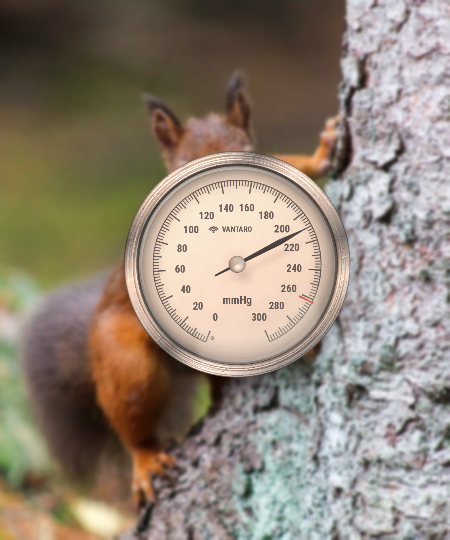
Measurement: 210
